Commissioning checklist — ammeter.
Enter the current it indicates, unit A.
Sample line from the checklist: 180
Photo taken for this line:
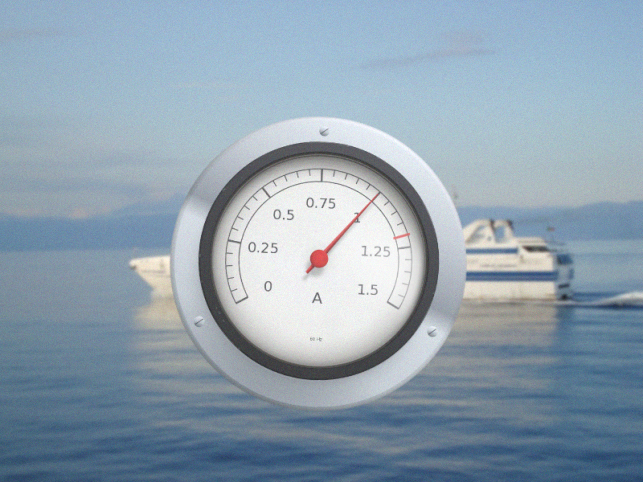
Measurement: 1
